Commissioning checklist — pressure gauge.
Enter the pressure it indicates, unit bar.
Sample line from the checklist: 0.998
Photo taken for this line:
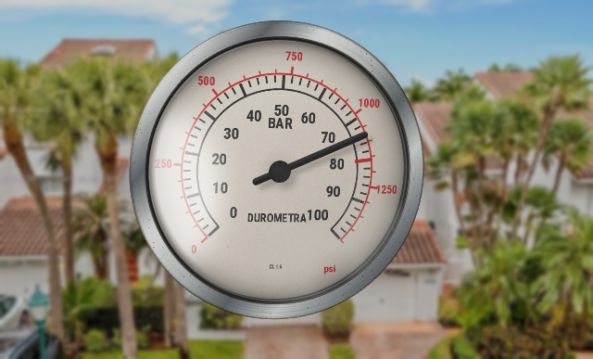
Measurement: 74
